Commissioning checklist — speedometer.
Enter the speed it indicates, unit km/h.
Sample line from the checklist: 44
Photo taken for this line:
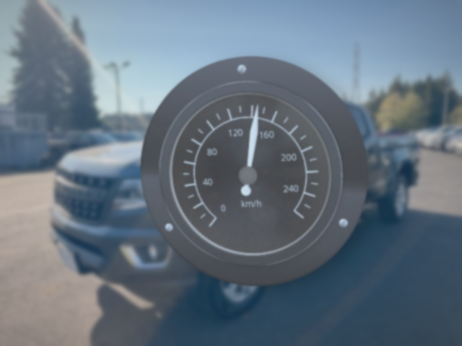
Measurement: 145
